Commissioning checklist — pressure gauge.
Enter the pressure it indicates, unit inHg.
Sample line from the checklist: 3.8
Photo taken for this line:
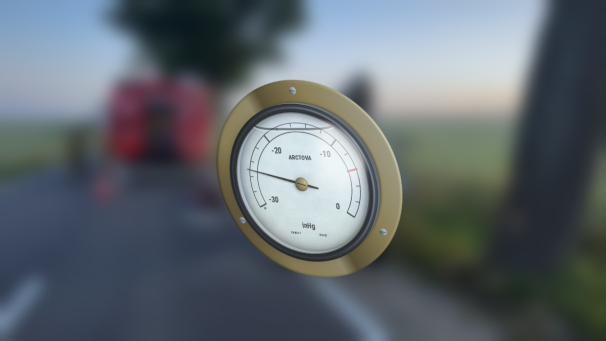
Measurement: -25
